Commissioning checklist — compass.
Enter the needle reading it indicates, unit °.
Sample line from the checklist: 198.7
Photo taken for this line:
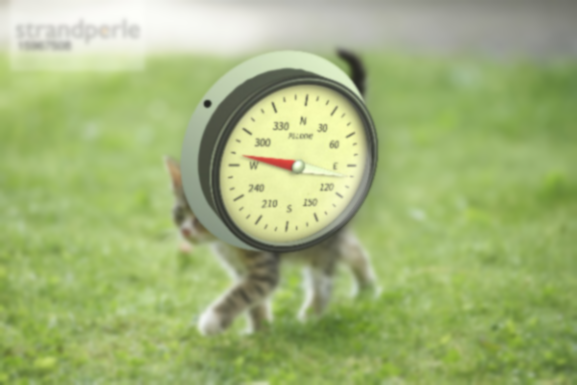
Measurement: 280
